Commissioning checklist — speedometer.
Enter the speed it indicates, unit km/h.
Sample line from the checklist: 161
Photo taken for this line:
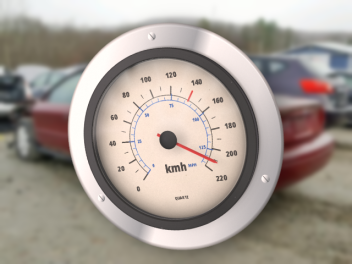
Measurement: 210
